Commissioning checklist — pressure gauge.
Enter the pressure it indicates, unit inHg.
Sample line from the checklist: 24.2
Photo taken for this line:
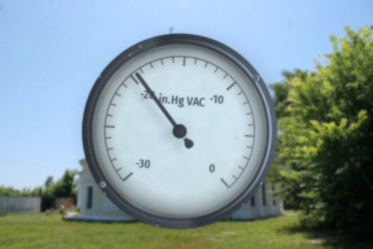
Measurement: -19.5
